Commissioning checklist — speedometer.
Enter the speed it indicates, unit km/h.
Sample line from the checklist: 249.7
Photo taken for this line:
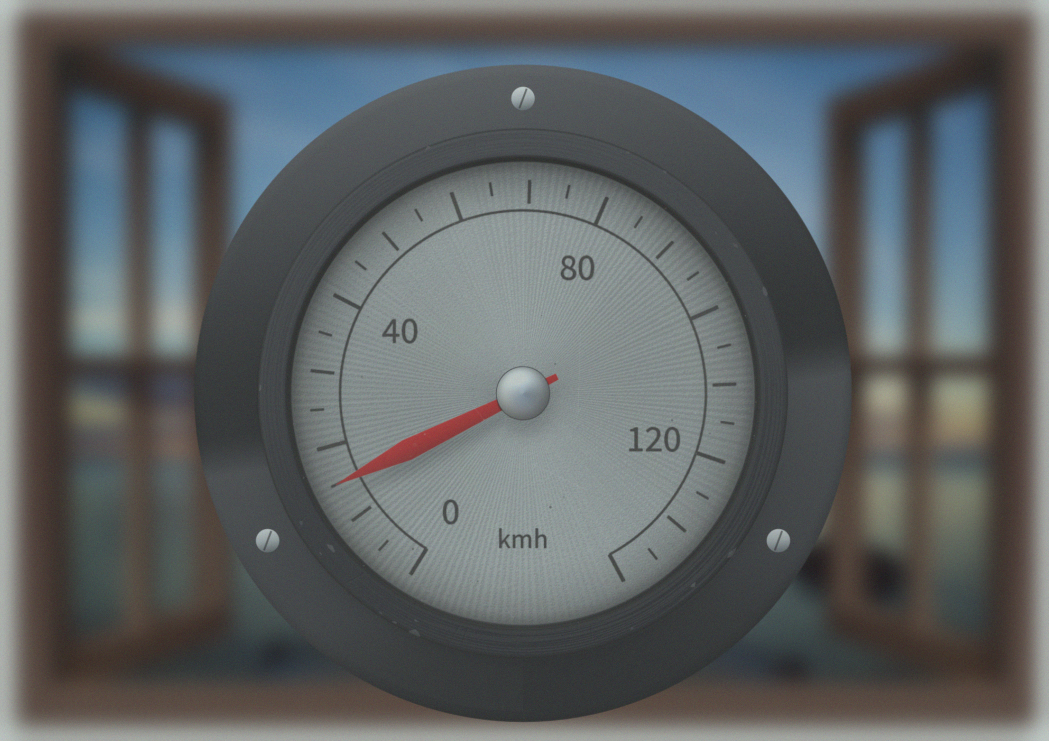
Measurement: 15
